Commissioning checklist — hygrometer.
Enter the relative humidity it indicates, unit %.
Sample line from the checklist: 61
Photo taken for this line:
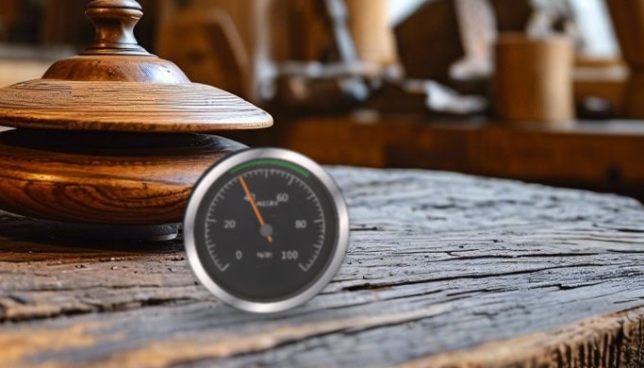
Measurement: 40
